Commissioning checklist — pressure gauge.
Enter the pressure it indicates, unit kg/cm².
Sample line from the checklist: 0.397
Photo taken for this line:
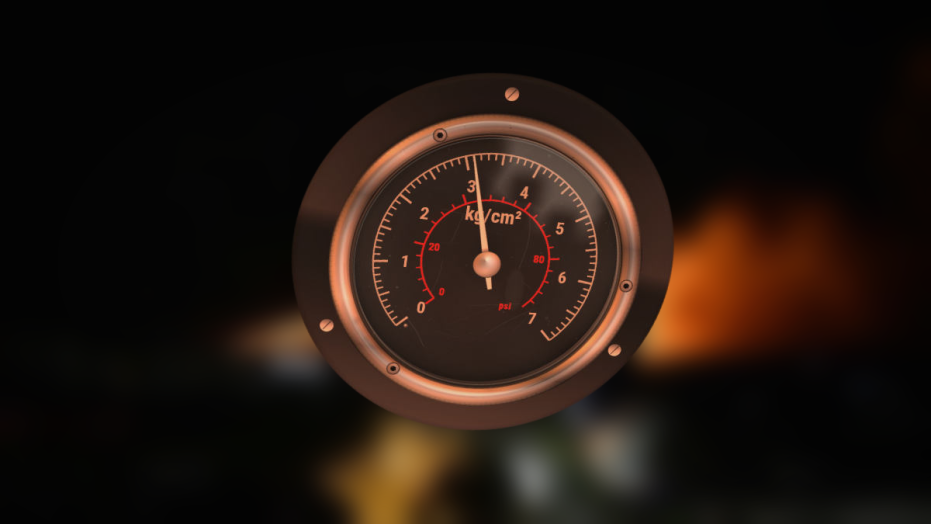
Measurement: 3.1
